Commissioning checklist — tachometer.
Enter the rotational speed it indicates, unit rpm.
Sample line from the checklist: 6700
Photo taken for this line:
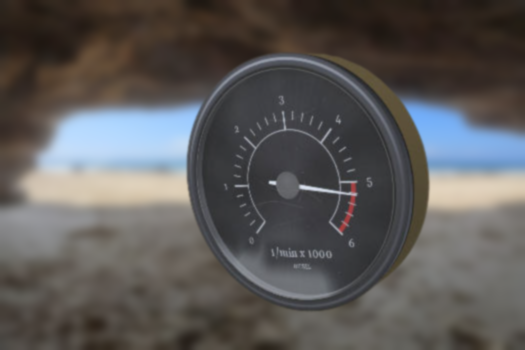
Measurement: 5200
